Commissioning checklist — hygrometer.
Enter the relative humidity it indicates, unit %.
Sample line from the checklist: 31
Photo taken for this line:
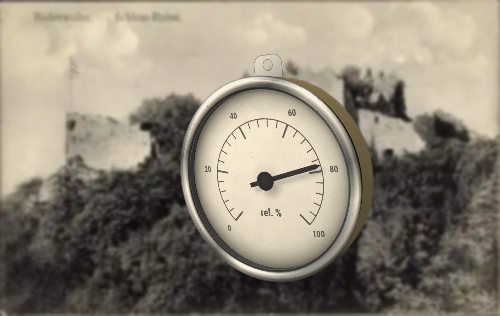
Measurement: 78
